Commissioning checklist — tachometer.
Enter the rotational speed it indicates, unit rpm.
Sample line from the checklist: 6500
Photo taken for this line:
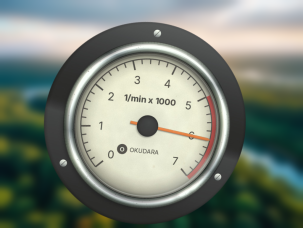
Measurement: 6000
